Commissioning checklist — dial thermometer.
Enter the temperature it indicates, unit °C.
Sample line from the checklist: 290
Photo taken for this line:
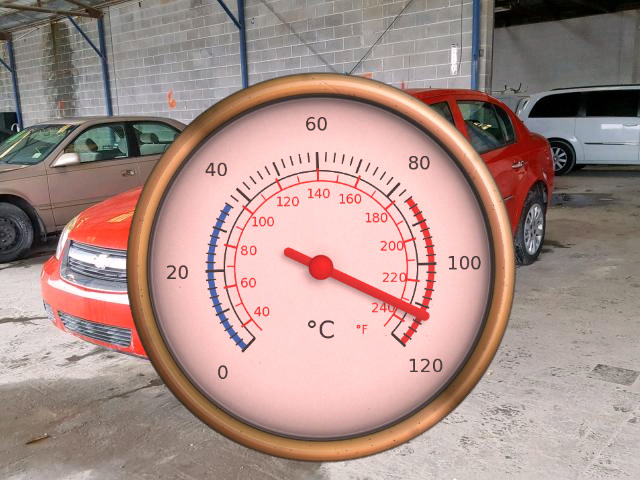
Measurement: 112
